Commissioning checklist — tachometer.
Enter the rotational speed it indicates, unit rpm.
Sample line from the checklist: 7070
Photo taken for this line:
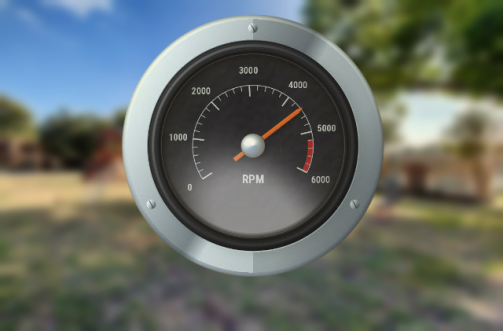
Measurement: 4400
